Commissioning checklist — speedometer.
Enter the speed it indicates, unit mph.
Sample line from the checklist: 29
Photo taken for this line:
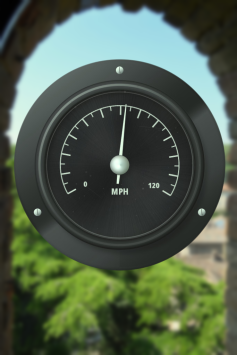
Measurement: 62.5
